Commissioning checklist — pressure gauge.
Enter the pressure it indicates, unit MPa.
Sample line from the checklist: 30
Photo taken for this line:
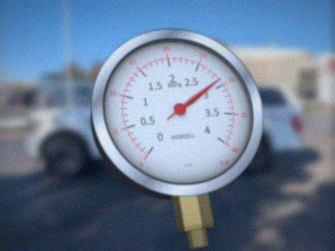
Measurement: 2.9
